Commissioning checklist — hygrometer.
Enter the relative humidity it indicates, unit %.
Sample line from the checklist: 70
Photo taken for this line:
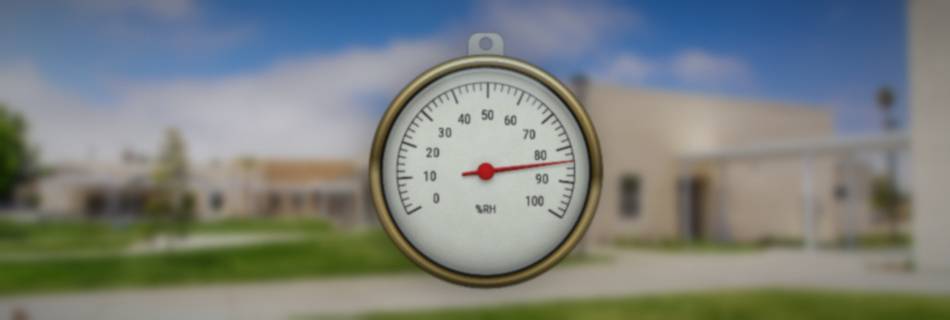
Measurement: 84
